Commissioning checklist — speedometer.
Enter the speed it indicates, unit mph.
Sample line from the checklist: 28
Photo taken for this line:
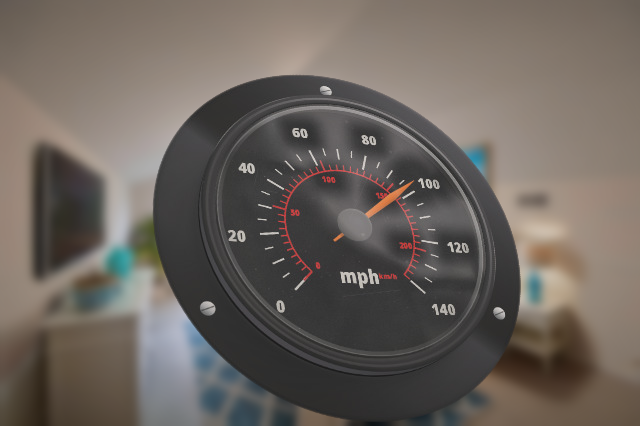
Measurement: 97.5
